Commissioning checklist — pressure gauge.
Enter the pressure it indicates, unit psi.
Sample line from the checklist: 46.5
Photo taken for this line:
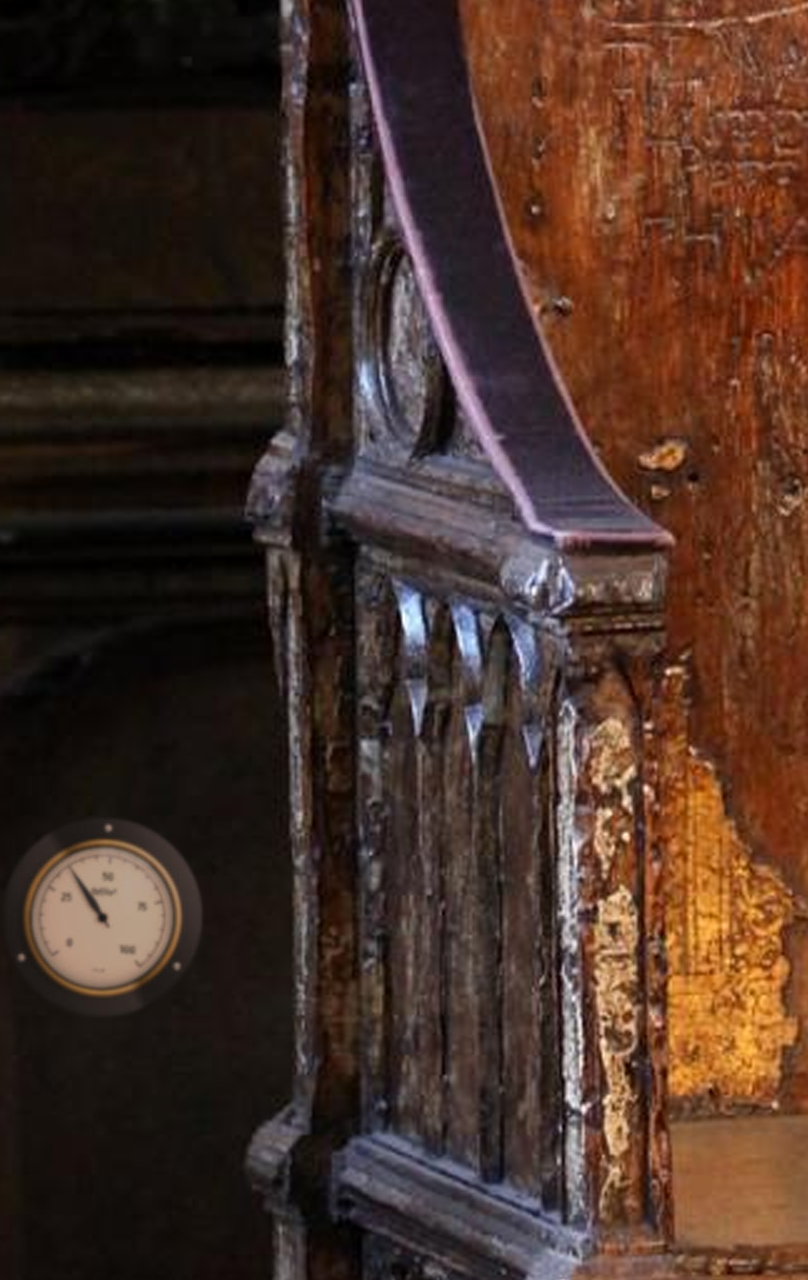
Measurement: 35
